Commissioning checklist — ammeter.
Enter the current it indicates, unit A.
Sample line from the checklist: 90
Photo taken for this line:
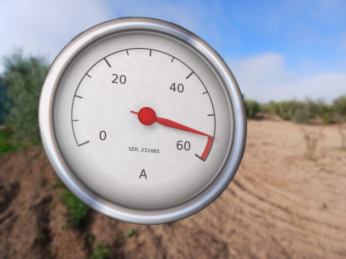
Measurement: 55
